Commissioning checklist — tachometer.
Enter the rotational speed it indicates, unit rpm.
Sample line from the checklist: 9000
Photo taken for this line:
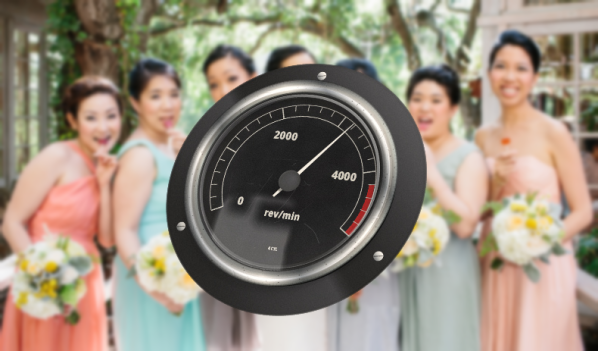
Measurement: 3200
